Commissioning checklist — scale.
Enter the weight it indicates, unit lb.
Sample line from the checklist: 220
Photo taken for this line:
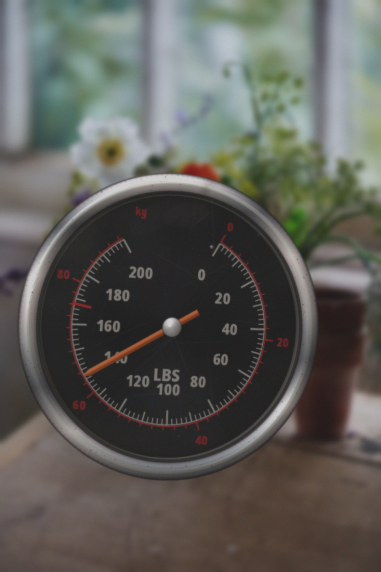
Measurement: 140
